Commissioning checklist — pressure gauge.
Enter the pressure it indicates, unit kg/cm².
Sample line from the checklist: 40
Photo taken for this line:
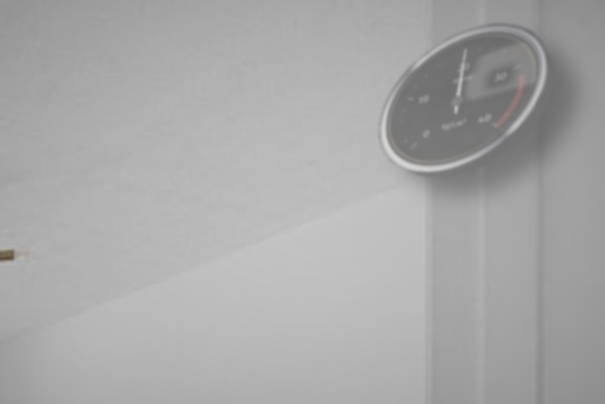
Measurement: 20
